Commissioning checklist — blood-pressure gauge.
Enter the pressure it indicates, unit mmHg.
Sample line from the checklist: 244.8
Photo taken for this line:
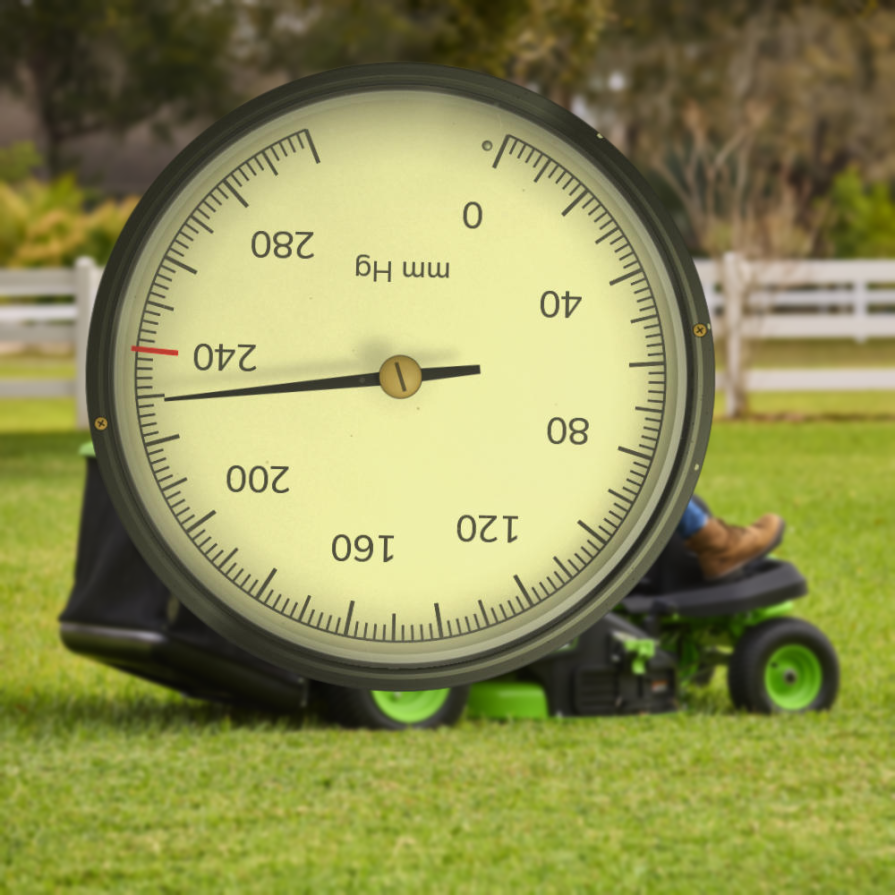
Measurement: 229
